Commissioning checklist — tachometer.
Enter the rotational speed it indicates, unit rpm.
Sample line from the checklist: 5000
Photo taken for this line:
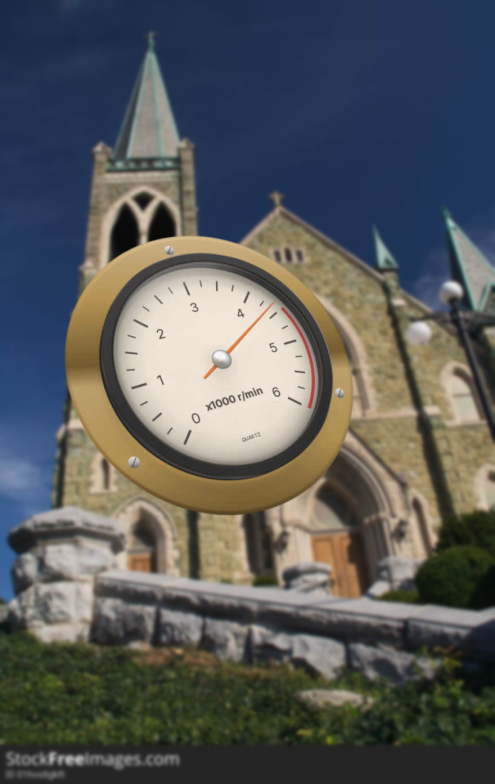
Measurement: 4375
